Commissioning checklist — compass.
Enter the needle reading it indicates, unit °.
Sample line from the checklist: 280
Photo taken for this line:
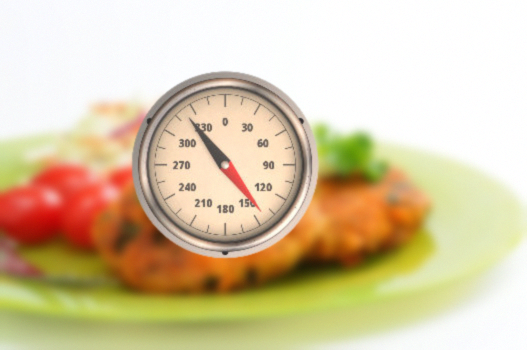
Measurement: 142.5
